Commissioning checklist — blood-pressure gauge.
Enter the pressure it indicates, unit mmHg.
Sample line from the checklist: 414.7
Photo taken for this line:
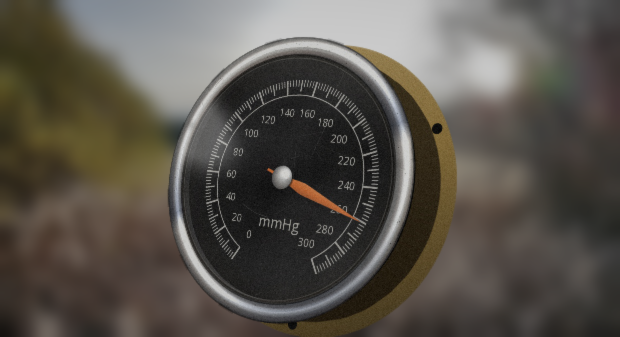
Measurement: 260
